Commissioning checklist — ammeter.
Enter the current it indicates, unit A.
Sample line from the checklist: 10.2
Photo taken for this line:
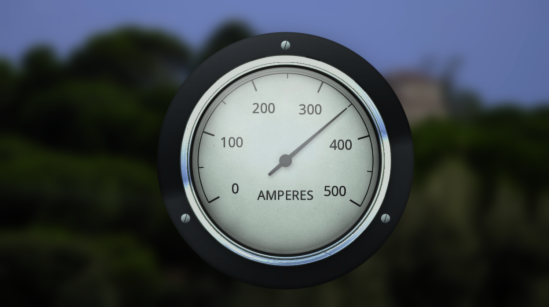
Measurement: 350
